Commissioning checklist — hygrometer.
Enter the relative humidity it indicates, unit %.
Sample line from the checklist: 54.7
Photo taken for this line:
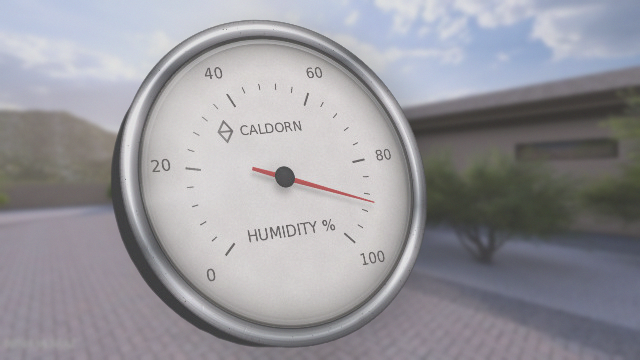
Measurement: 90
